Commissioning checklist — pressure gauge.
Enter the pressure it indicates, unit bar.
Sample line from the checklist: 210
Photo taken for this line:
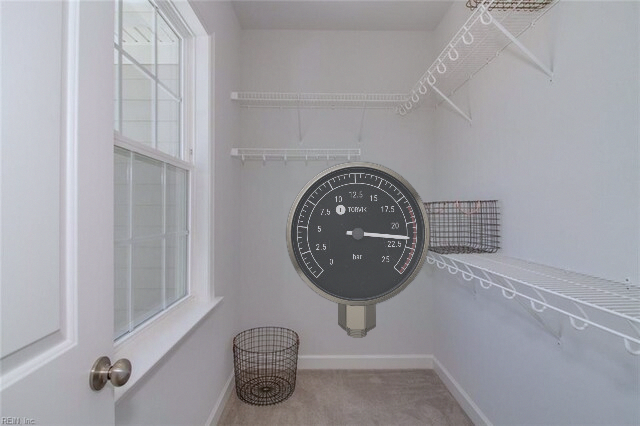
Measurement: 21.5
